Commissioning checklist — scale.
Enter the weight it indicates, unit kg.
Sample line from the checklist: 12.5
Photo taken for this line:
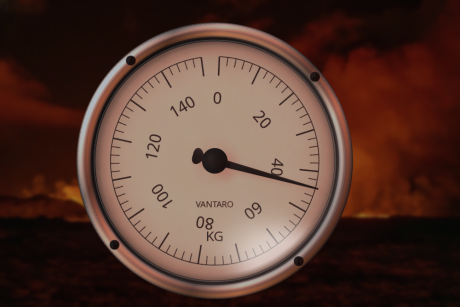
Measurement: 44
